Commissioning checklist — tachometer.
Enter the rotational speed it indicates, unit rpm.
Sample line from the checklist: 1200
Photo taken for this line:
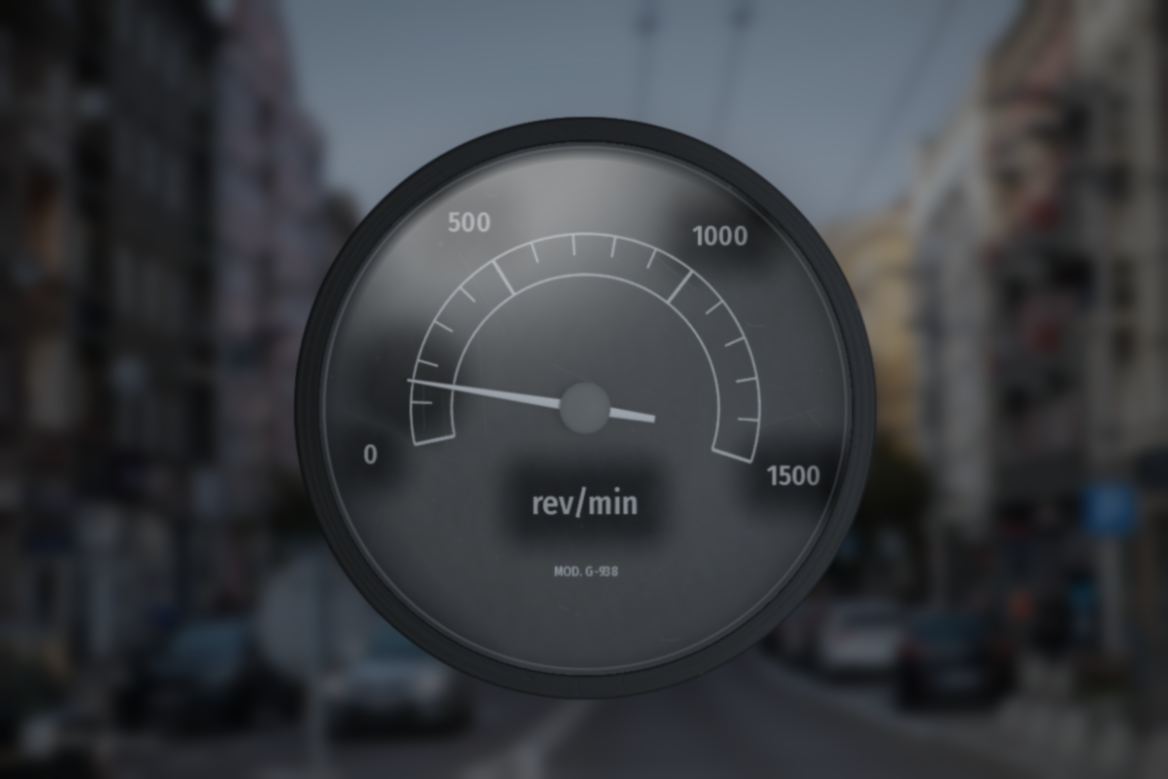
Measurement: 150
